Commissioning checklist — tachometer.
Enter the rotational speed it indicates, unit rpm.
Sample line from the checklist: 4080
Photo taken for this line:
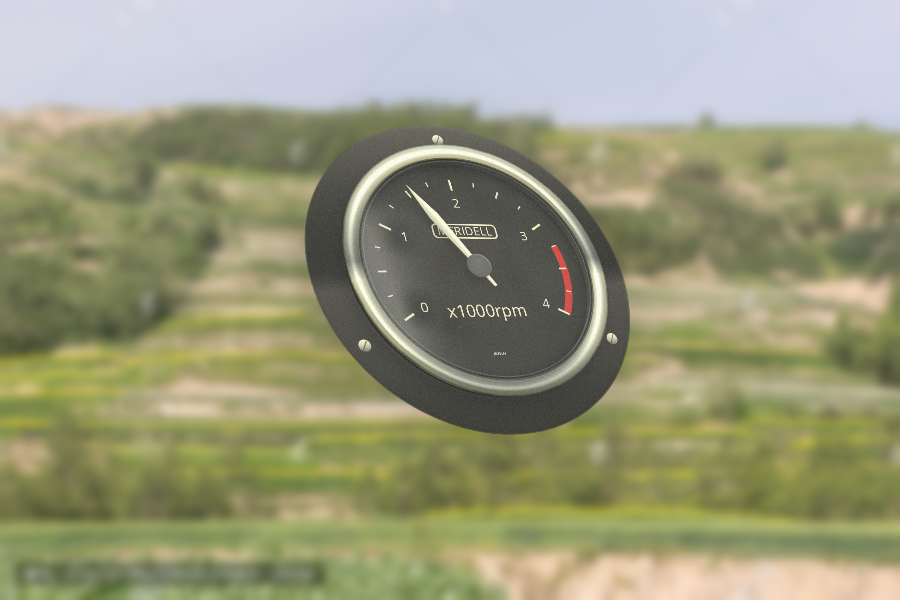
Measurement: 1500
